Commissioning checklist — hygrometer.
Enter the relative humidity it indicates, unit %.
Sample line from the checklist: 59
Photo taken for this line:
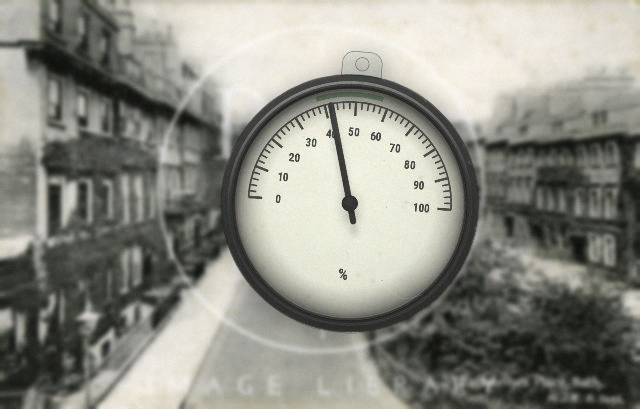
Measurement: 42
